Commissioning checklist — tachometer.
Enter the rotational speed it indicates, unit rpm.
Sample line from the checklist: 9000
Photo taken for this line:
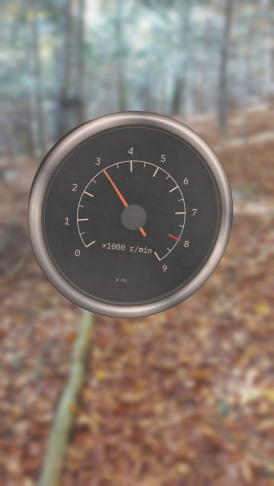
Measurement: 3000
